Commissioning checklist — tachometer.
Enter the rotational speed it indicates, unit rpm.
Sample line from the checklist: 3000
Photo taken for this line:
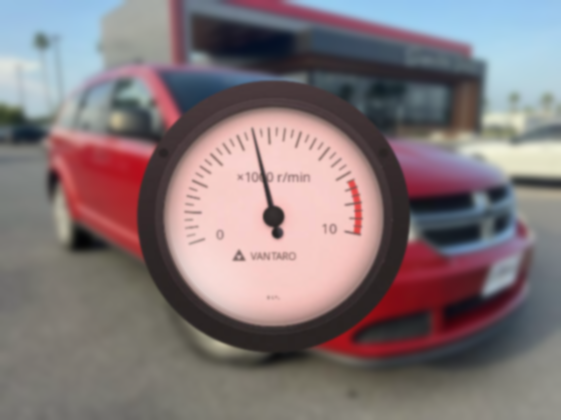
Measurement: 4500
